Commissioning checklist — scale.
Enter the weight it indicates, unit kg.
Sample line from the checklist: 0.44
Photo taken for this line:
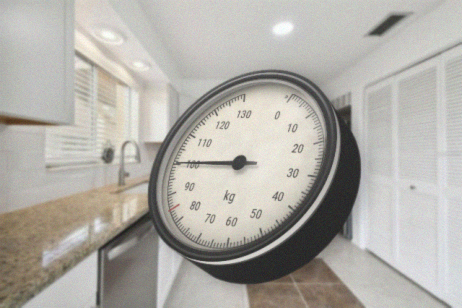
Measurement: 100
